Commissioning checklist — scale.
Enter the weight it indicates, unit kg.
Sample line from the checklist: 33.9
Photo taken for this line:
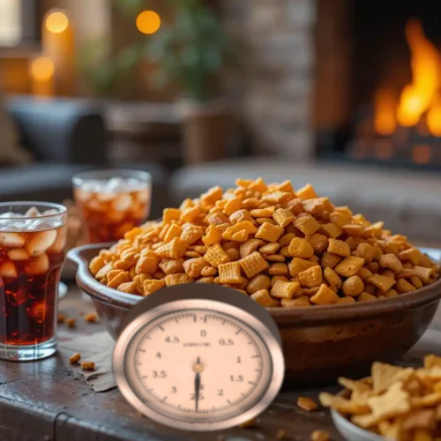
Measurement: 2.5
